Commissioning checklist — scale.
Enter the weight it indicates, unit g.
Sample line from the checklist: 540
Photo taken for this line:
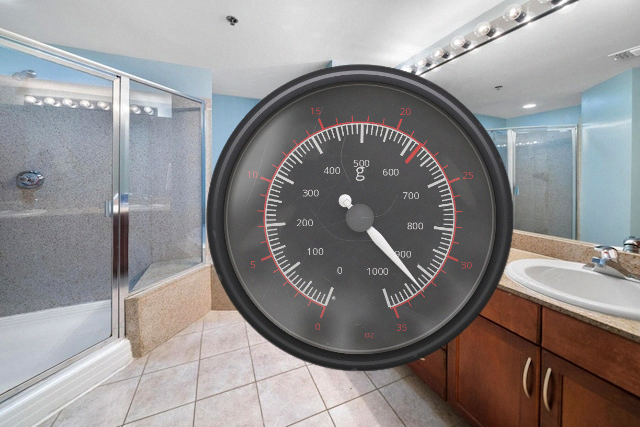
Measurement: 930
